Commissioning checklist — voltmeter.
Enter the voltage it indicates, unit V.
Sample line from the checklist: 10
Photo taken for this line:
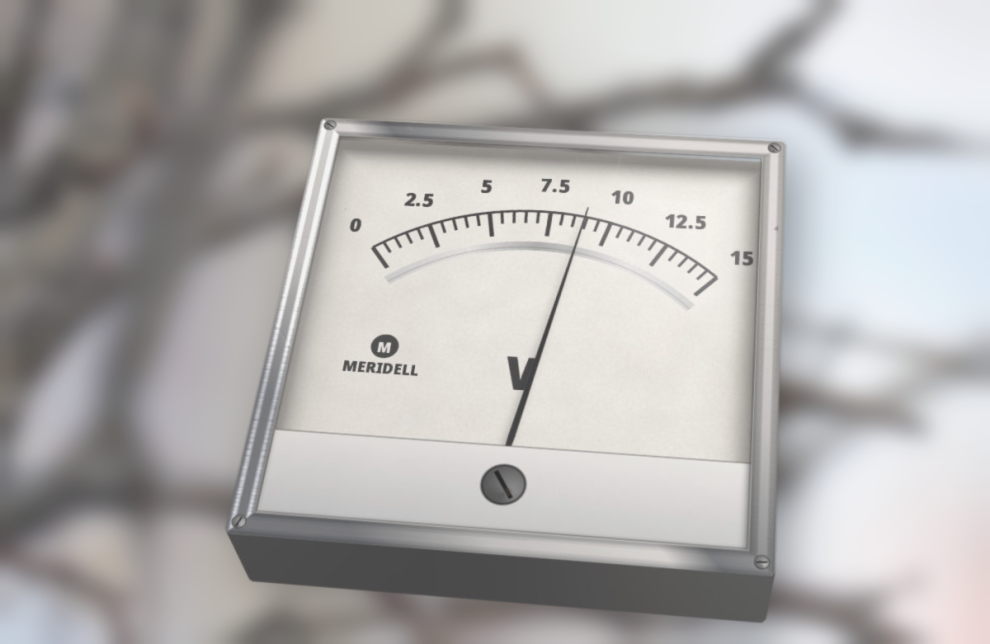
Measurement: 9
